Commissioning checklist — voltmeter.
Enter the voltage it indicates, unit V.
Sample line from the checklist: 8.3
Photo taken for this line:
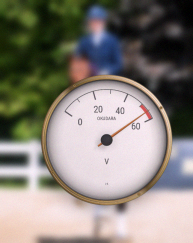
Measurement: 55
